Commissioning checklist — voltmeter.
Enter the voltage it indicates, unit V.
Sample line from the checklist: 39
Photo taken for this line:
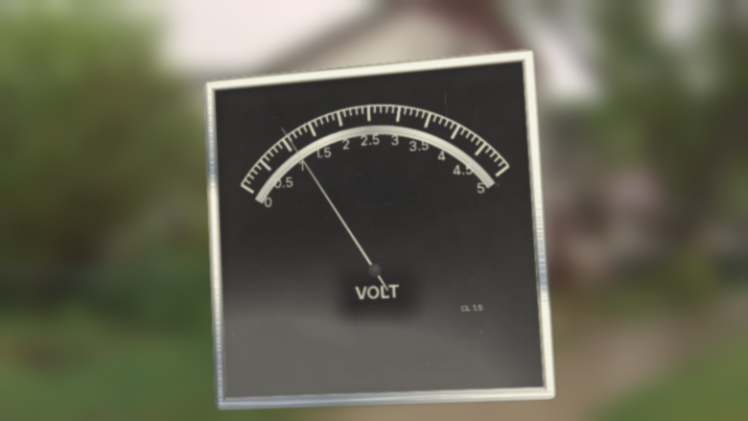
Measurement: 1.1
